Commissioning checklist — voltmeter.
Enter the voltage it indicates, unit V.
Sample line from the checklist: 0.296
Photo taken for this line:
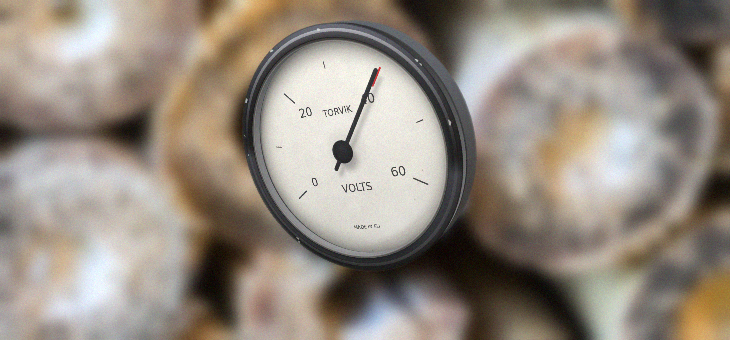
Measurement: 40
